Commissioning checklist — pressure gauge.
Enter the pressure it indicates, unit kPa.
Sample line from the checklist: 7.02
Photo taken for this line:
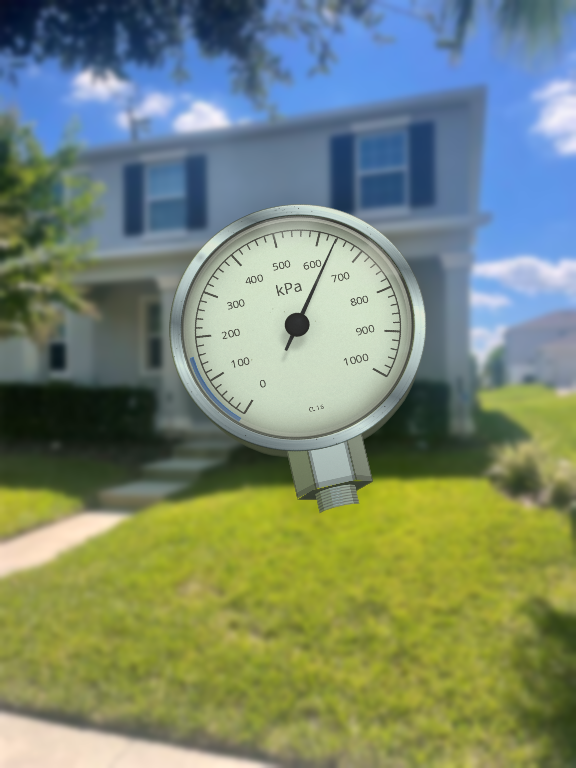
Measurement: 640
